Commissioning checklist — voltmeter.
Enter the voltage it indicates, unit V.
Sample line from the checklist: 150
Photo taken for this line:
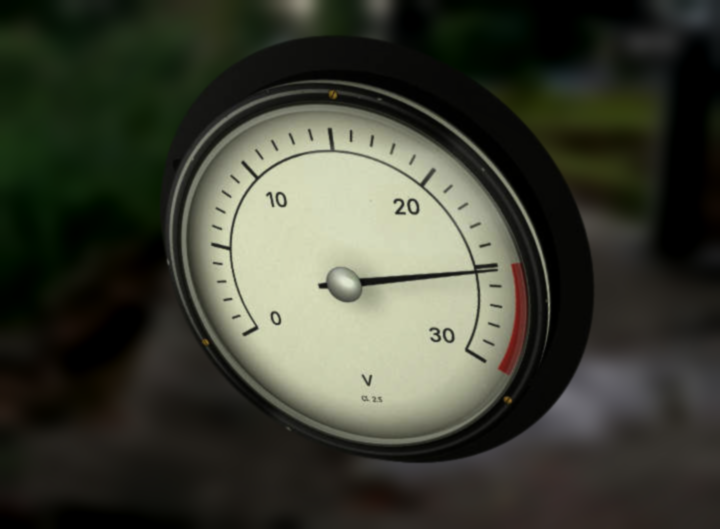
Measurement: 25
